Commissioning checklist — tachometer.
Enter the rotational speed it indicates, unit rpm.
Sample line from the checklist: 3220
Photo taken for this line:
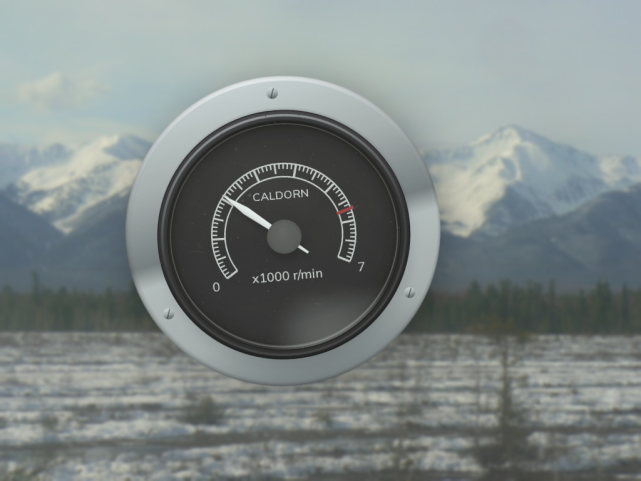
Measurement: 2100
